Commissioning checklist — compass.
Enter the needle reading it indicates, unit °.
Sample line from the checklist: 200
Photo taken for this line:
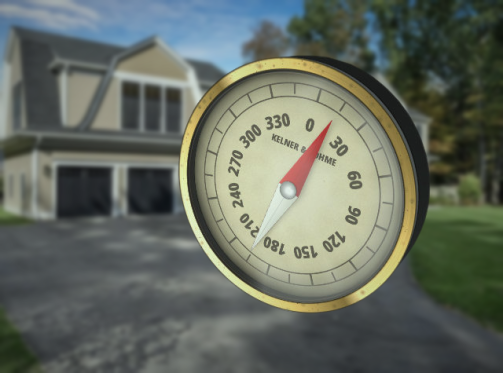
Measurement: 15
